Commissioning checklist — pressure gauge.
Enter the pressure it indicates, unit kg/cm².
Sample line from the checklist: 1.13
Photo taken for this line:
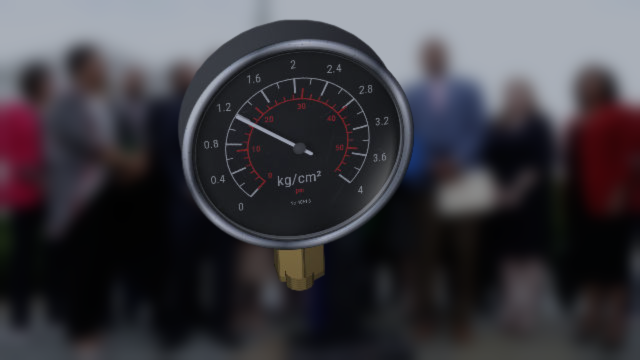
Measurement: 1.2
